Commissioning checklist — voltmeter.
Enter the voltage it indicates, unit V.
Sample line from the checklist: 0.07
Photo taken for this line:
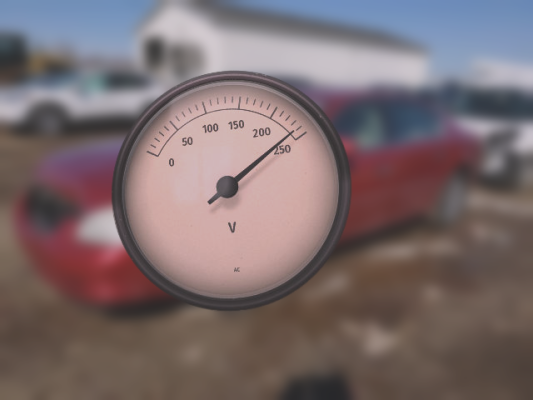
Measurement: 240
